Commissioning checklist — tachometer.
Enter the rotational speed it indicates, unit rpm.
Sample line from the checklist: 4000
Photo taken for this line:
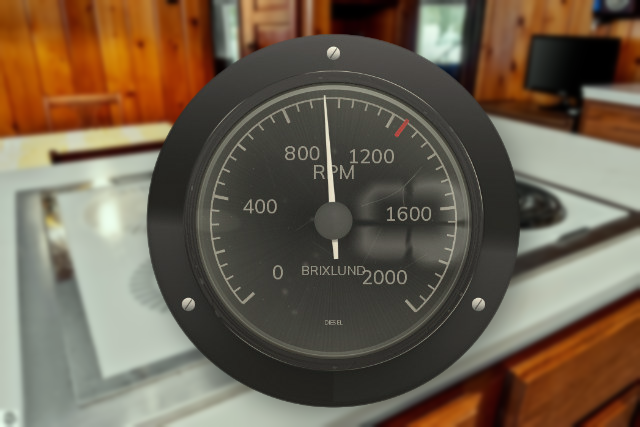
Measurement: 950
